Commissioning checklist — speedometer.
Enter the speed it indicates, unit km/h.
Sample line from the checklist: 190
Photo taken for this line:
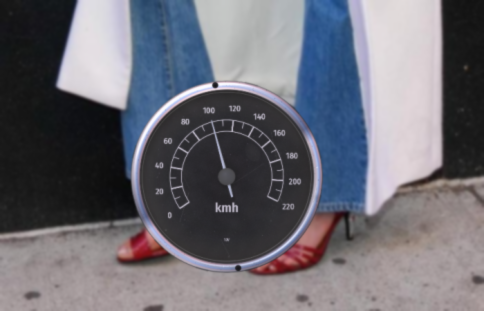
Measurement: 100
